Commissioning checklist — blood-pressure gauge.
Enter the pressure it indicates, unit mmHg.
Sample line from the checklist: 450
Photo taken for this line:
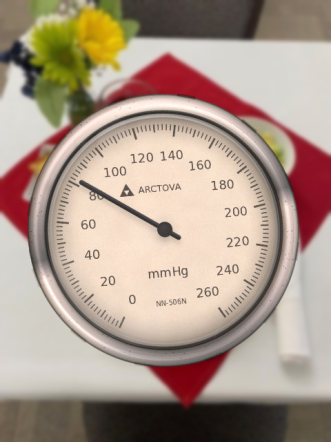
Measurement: 82
